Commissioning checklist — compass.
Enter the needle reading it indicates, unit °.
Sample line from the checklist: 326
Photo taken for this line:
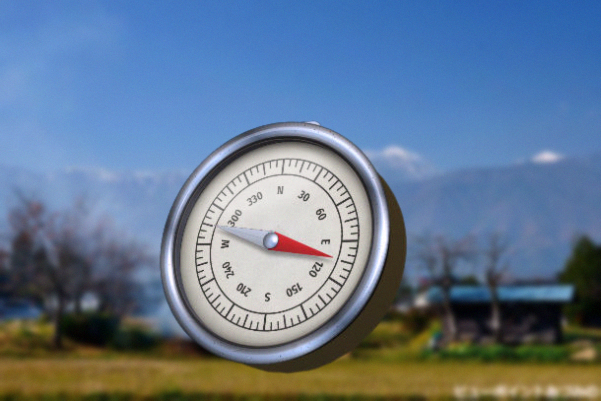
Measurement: 105
